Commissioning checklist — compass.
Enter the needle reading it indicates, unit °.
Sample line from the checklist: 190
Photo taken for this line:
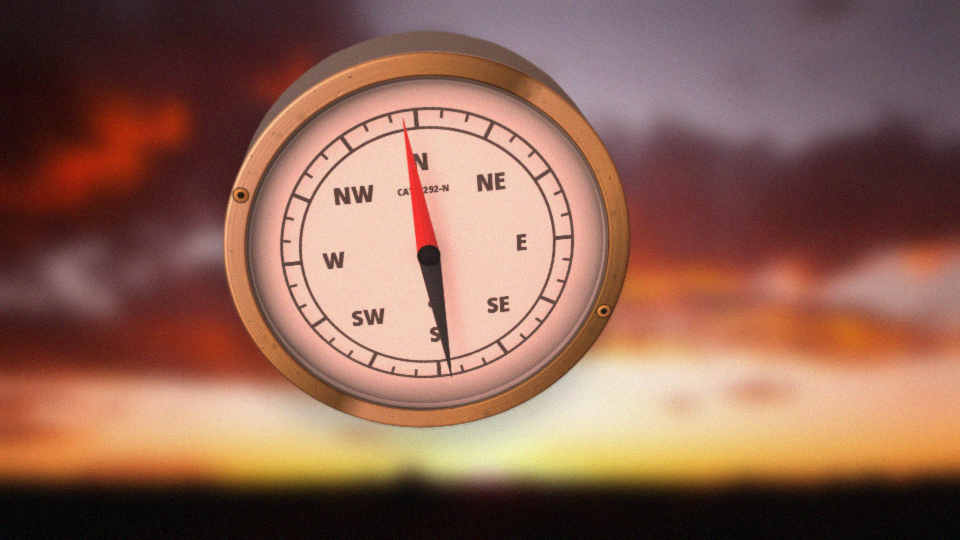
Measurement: 355
